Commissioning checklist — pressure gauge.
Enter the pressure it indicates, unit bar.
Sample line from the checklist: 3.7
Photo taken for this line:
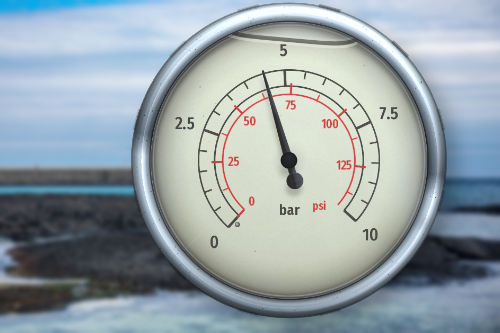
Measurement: 4.5
